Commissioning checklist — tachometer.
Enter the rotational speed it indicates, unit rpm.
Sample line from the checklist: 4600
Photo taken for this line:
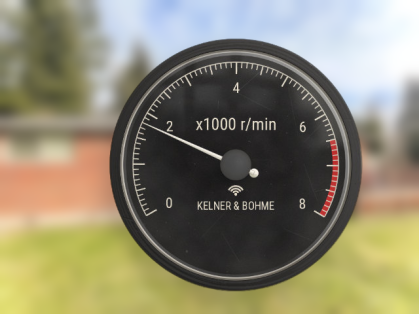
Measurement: 1800
